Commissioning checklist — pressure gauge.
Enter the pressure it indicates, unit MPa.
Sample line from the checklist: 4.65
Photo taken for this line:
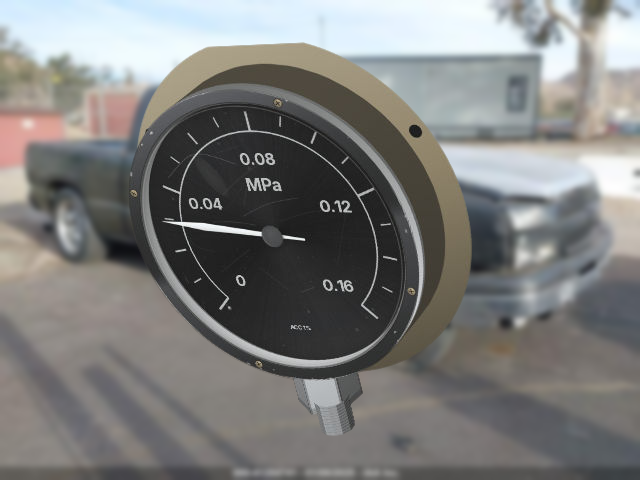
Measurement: 0.03
